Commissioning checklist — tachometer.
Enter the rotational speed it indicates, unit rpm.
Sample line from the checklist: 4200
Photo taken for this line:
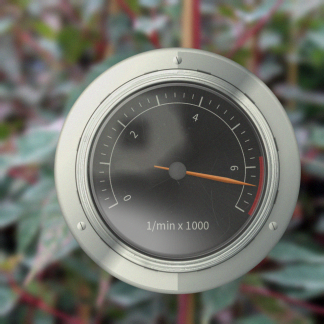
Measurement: 6400
